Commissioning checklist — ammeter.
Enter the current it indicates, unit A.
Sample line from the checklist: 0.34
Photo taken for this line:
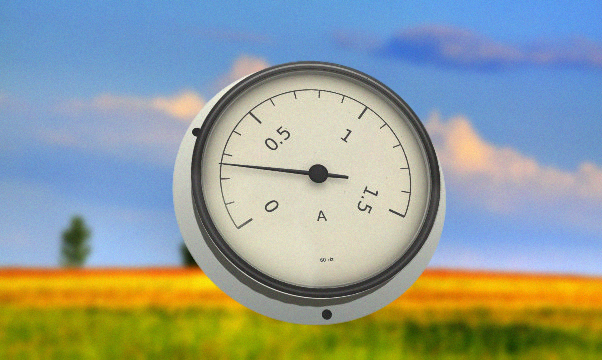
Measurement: 0.25
